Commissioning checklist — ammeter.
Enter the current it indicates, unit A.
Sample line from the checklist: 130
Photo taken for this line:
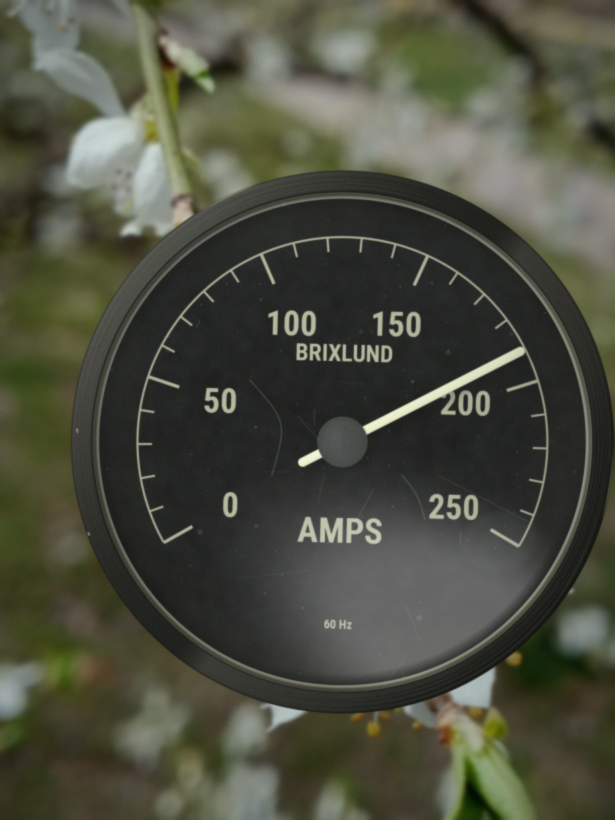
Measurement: 190
